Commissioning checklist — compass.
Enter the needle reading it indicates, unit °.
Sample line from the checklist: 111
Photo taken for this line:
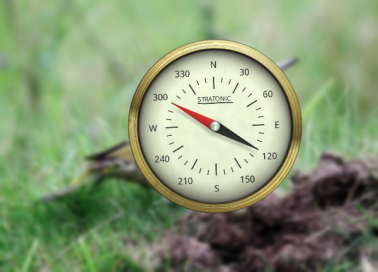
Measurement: 300
